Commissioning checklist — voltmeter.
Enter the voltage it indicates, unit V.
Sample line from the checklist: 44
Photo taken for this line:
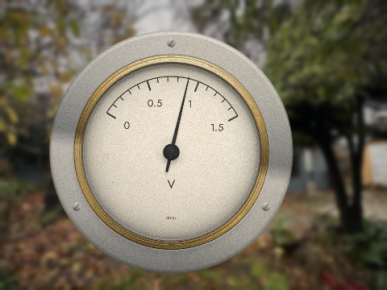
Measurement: 0.9
